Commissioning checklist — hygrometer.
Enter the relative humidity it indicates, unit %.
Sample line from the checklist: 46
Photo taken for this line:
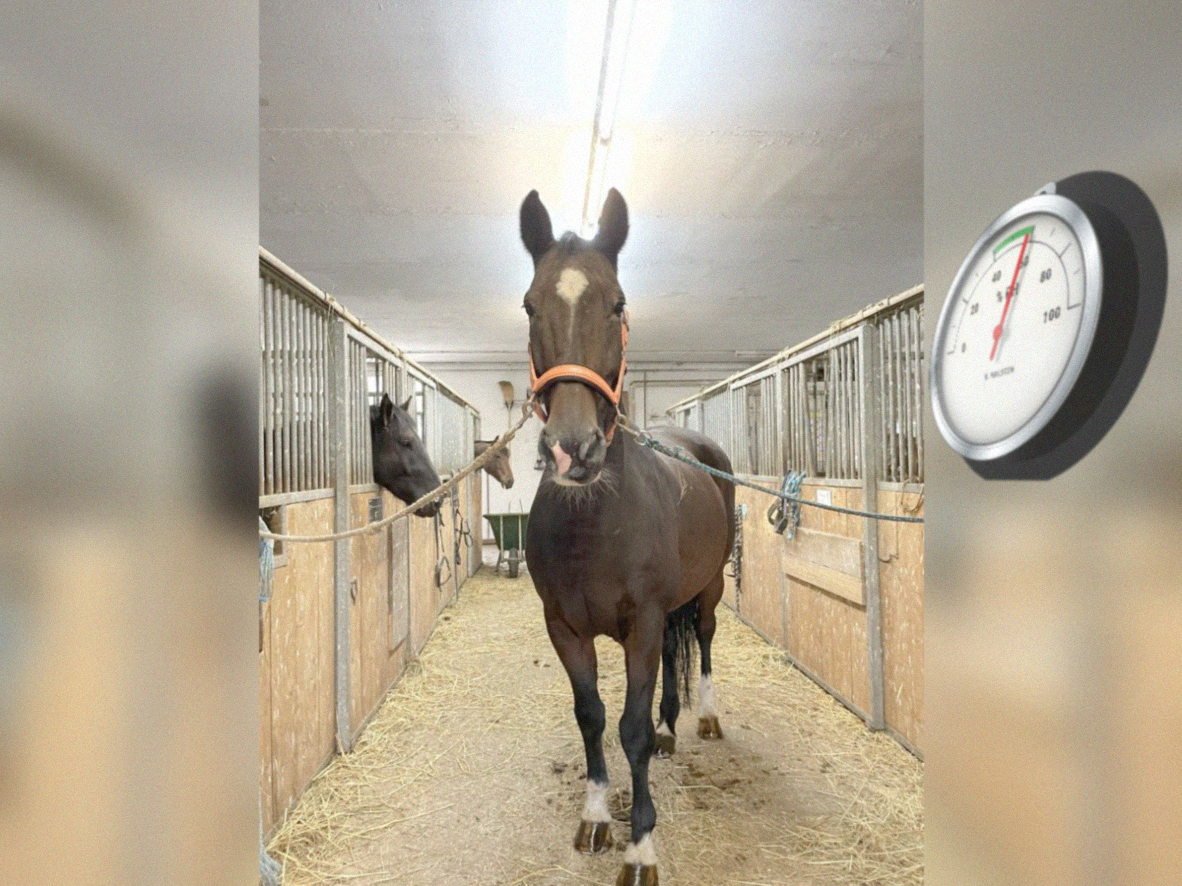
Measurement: 60
